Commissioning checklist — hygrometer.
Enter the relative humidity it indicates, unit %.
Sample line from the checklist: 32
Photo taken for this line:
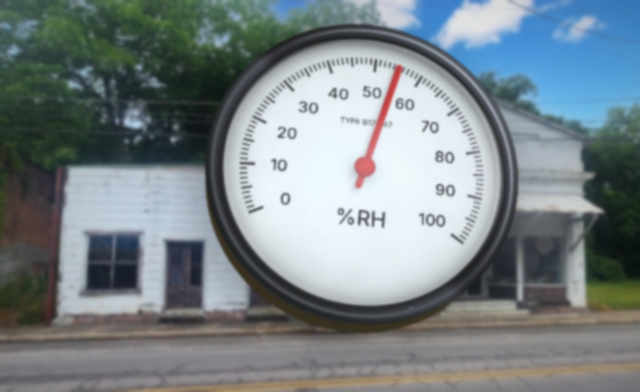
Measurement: 55
